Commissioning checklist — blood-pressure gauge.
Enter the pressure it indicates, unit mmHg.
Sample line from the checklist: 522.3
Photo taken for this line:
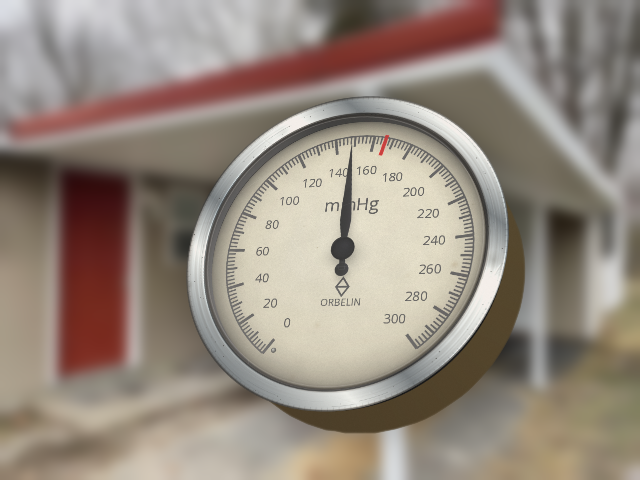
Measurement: 150
